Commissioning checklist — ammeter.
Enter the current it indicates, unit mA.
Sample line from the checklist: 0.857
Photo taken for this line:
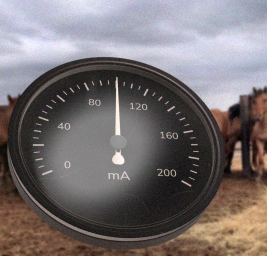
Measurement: 100
